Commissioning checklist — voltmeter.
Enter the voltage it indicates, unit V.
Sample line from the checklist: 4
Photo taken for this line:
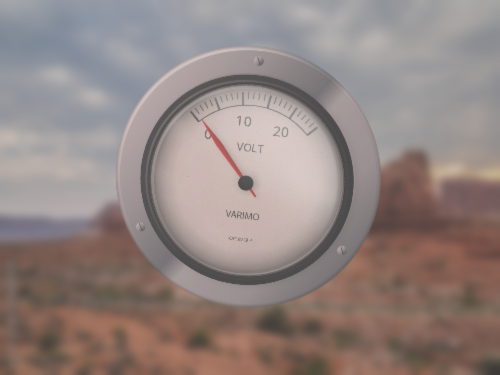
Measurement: 1
